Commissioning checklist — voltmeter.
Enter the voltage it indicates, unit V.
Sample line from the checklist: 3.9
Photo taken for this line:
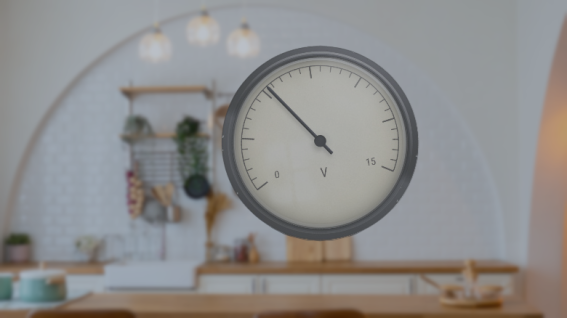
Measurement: 5.25
